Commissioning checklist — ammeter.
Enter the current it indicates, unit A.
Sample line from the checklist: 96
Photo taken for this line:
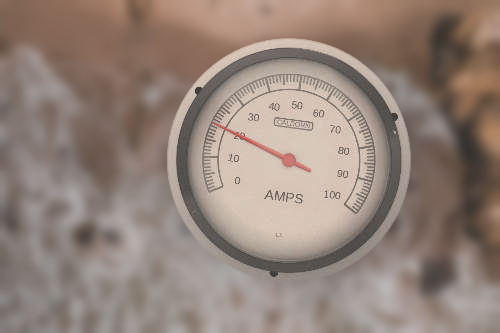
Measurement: 20
